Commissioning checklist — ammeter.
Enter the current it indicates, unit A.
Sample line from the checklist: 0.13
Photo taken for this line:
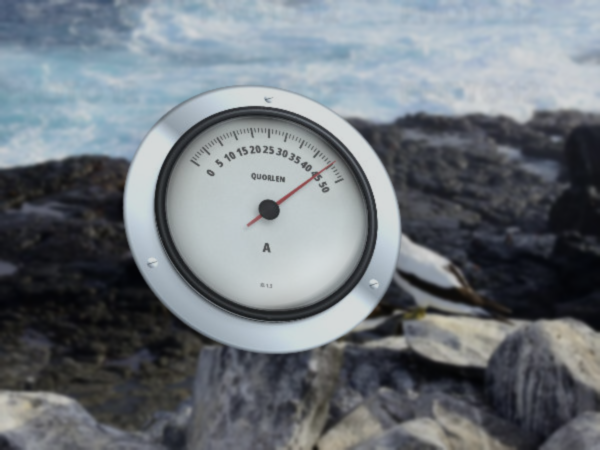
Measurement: 45
